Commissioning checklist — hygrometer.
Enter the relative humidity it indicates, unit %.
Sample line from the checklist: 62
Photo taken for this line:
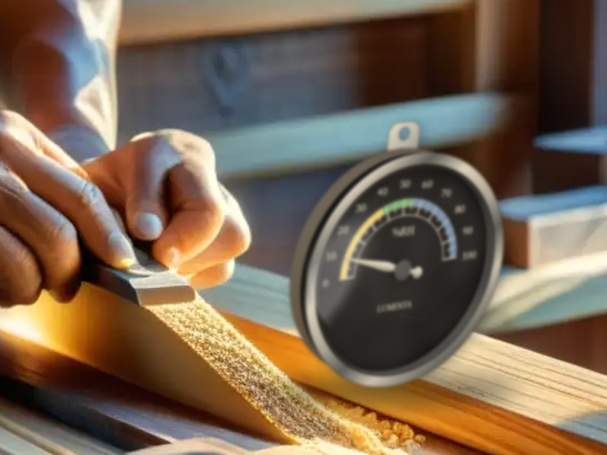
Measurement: 10
